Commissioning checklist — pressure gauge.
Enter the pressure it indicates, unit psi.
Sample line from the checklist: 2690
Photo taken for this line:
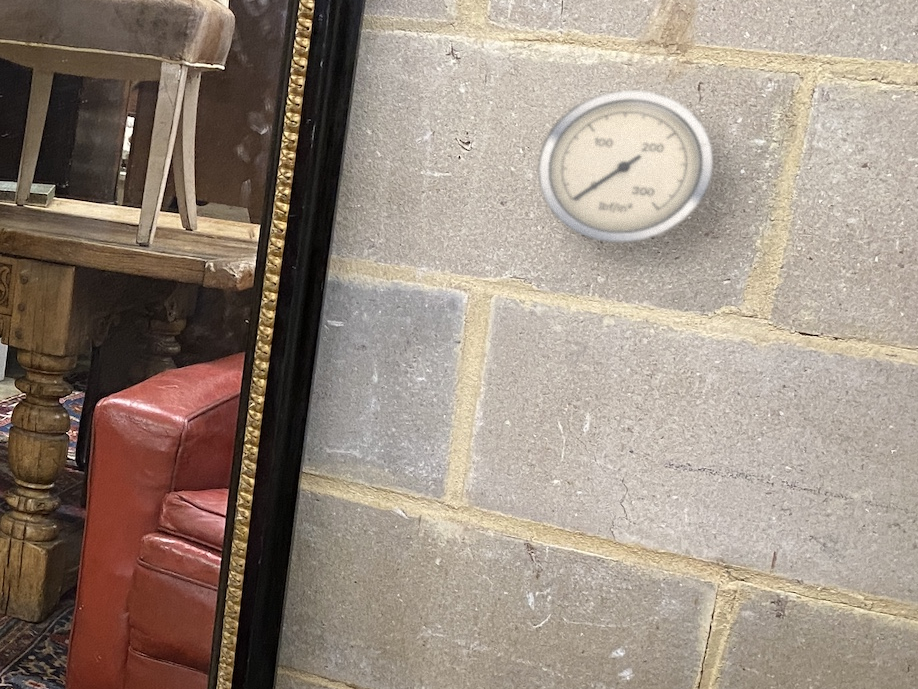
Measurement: 0
